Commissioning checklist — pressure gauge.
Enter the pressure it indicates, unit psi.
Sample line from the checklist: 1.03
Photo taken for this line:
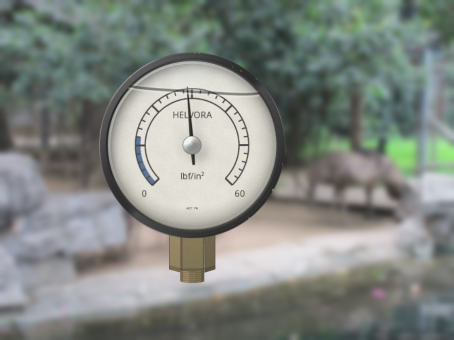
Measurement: 29
